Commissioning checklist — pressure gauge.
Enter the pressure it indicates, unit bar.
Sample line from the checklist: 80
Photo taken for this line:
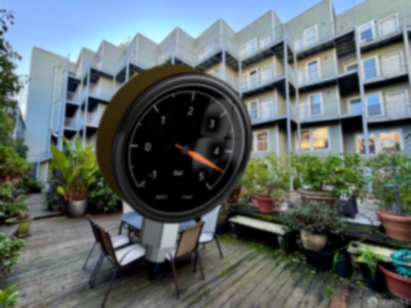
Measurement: 4.5
